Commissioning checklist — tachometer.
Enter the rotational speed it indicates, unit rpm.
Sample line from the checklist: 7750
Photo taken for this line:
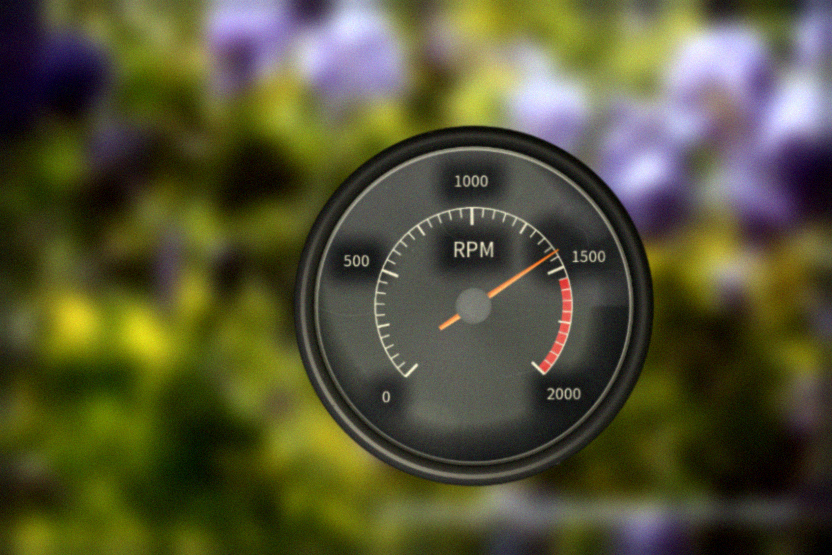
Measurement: 1425
